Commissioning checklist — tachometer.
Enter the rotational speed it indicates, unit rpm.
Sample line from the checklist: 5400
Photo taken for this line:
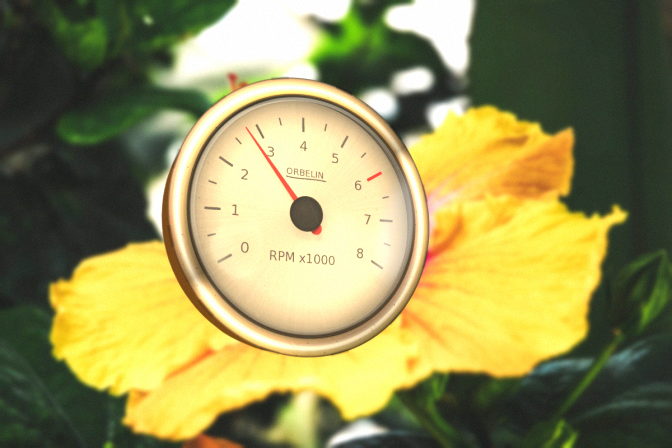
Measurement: 2750
